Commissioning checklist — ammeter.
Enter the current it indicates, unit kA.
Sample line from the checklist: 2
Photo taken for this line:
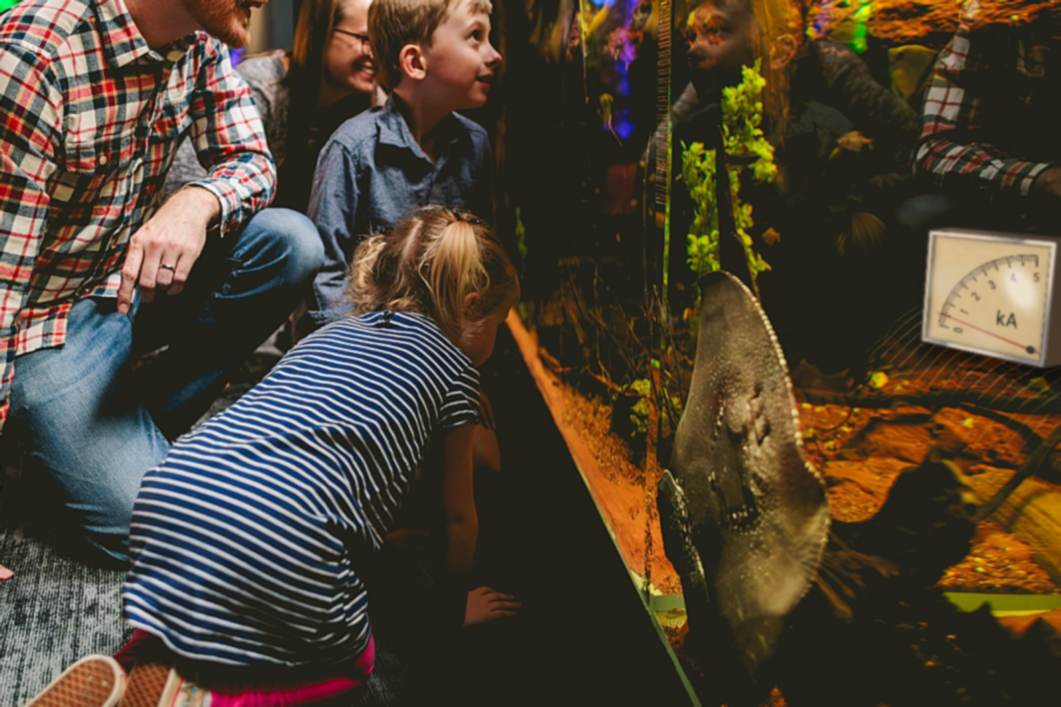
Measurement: 0.5
